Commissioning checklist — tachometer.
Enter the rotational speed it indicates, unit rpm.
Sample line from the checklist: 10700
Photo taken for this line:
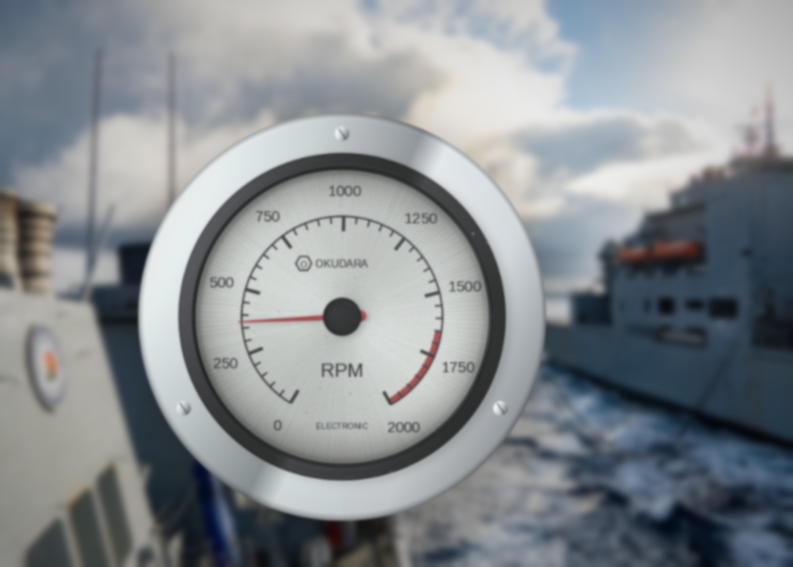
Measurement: 375
